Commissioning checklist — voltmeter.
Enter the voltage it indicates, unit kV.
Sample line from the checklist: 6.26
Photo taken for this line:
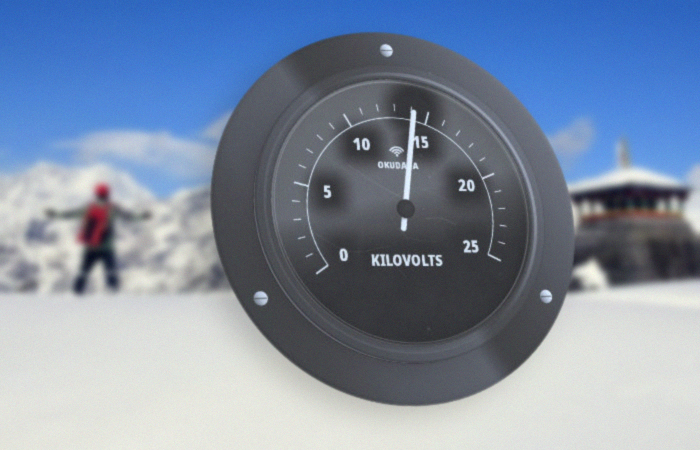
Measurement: 14
